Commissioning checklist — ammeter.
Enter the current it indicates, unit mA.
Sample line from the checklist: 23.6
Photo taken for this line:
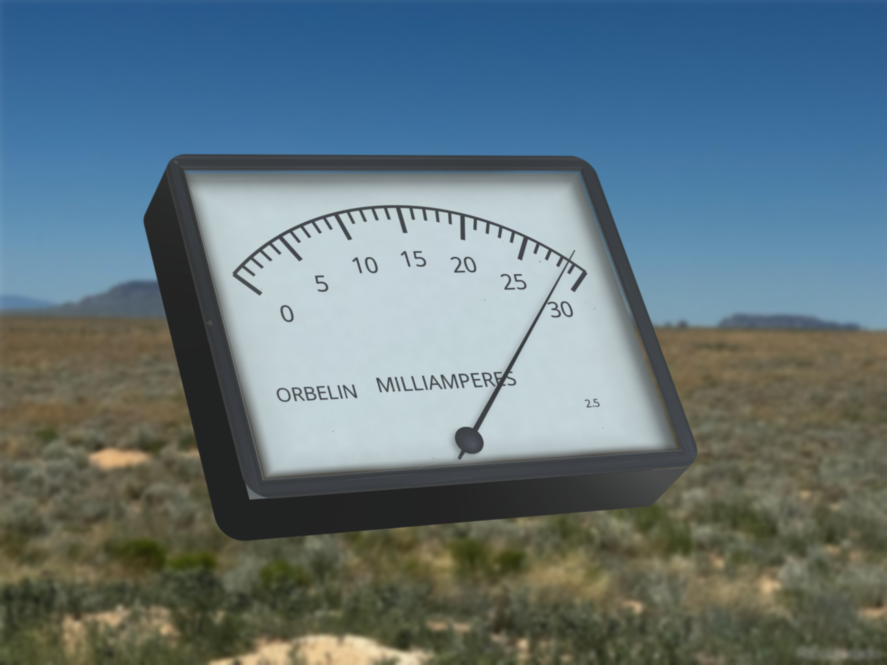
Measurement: 28.5
